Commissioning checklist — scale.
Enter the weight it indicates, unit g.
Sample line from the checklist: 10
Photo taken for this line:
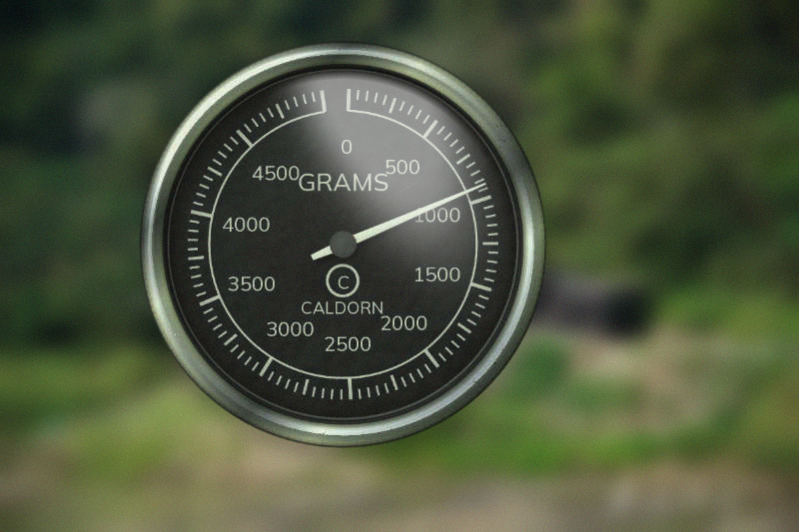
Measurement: 925
